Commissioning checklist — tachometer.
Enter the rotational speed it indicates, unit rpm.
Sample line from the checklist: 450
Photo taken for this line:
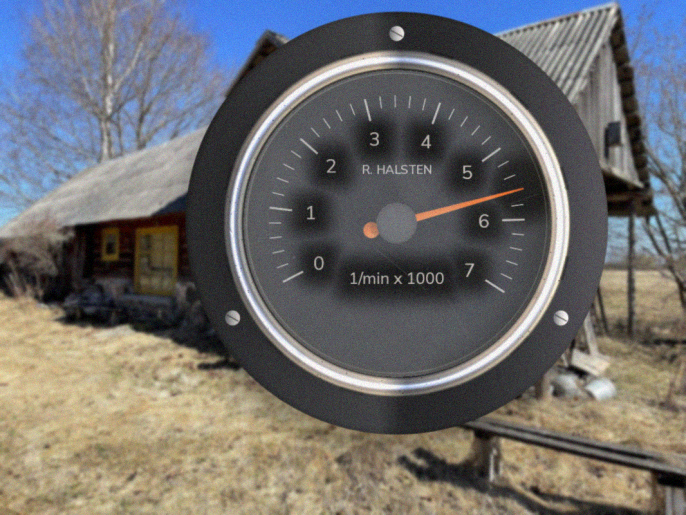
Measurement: 5600
